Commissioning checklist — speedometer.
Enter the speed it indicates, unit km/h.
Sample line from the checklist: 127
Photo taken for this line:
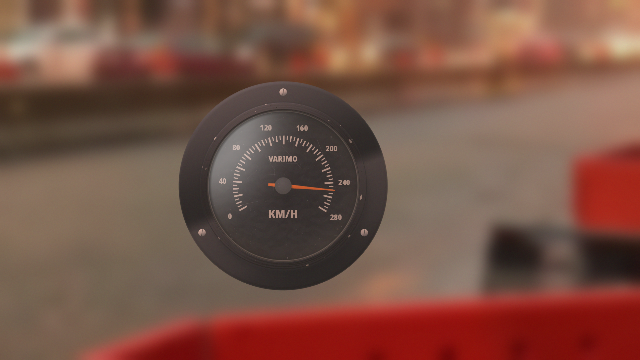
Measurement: 250
